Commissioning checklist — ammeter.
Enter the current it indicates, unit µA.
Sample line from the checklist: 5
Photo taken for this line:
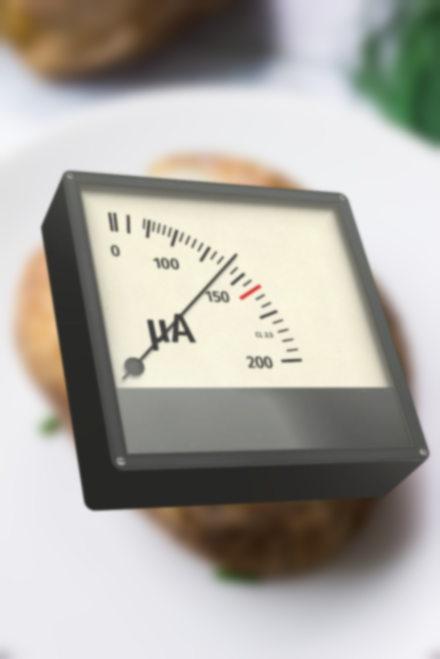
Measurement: 140
